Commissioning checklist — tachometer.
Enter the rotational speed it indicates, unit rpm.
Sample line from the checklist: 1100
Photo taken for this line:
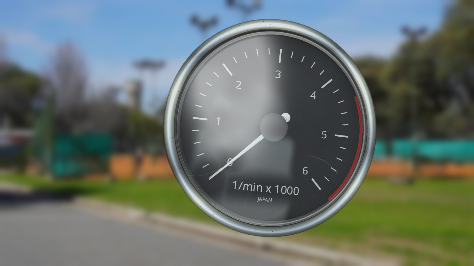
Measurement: 0
